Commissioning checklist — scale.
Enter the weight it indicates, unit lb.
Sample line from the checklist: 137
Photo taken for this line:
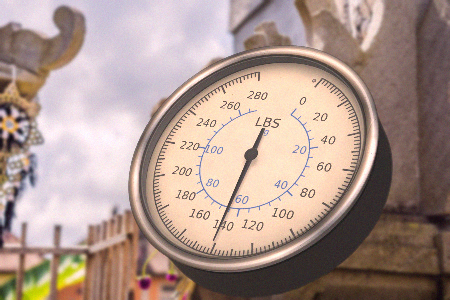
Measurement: 140
